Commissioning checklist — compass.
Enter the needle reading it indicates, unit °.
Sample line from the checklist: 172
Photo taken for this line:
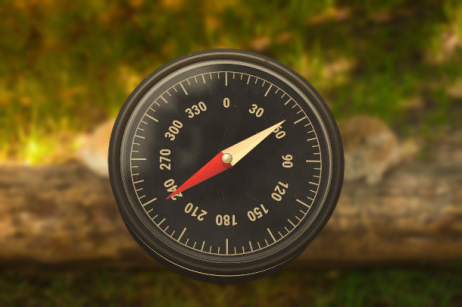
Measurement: 235
